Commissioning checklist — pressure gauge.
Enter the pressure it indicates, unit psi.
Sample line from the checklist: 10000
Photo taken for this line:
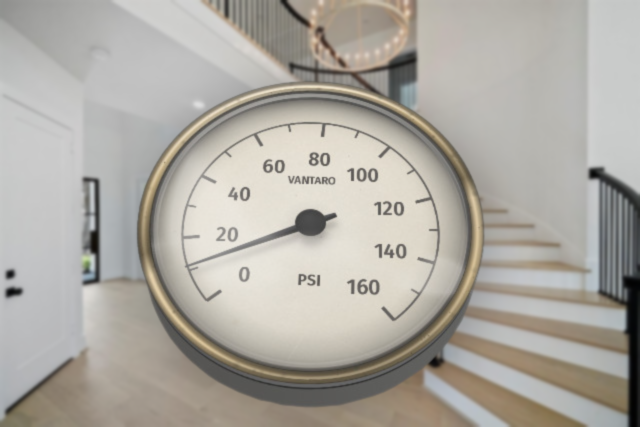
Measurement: 10
